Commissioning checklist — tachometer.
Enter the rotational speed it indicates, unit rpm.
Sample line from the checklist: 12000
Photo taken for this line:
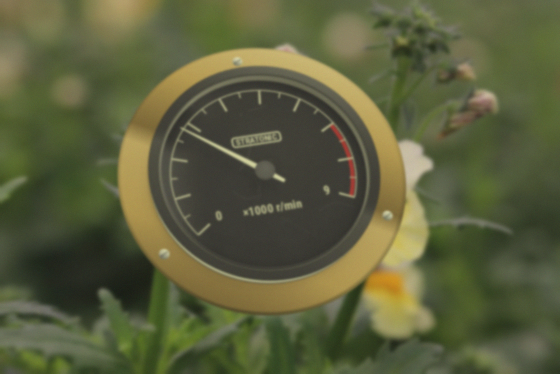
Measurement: 2750
